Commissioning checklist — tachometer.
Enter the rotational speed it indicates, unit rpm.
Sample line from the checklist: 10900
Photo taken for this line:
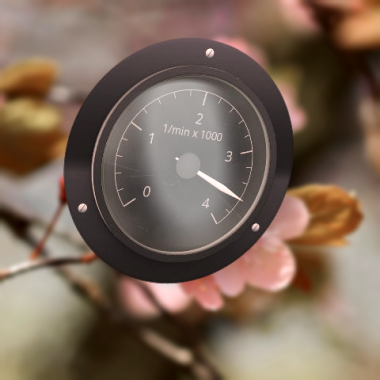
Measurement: 3600
